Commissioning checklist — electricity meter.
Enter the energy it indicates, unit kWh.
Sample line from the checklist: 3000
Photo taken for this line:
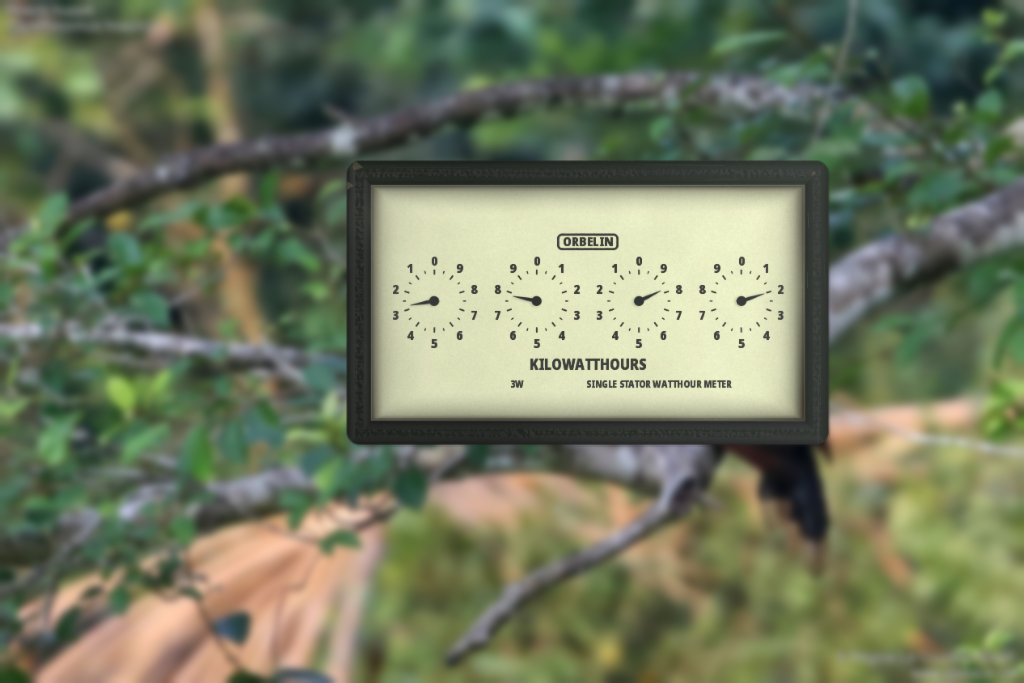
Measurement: 2782
